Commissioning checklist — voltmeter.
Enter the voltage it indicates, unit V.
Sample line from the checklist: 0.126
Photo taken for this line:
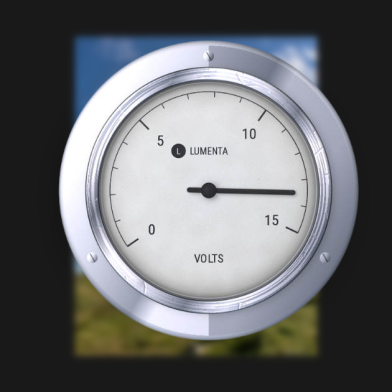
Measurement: 13.5
